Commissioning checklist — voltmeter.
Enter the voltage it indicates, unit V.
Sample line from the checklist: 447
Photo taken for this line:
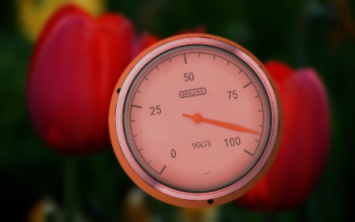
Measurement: 92.5
